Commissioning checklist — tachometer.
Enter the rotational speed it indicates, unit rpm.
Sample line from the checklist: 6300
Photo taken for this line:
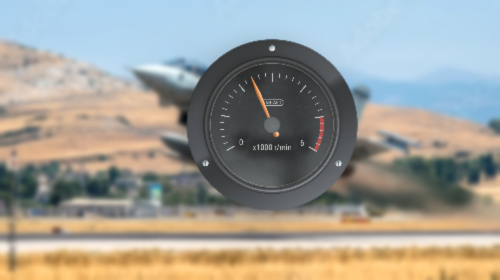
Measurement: 2400
